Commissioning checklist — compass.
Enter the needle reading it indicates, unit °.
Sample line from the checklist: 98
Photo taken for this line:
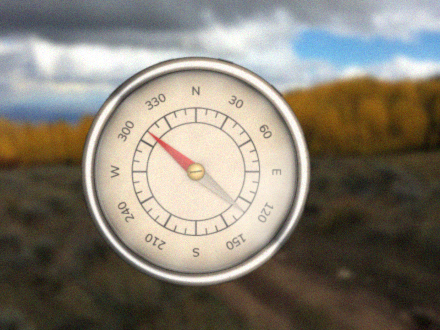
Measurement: 310
